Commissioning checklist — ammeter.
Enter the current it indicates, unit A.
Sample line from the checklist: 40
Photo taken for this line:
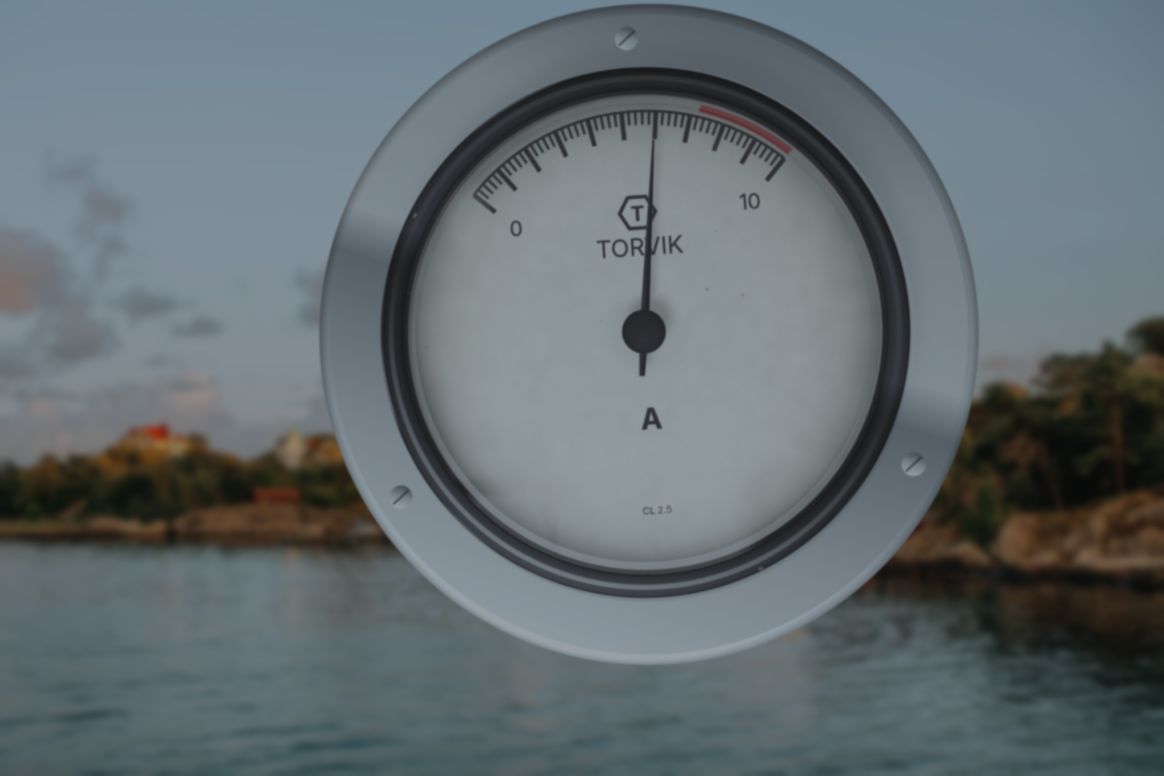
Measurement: 6
